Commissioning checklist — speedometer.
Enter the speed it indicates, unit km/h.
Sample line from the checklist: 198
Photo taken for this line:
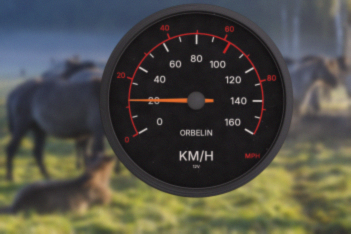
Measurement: 20
